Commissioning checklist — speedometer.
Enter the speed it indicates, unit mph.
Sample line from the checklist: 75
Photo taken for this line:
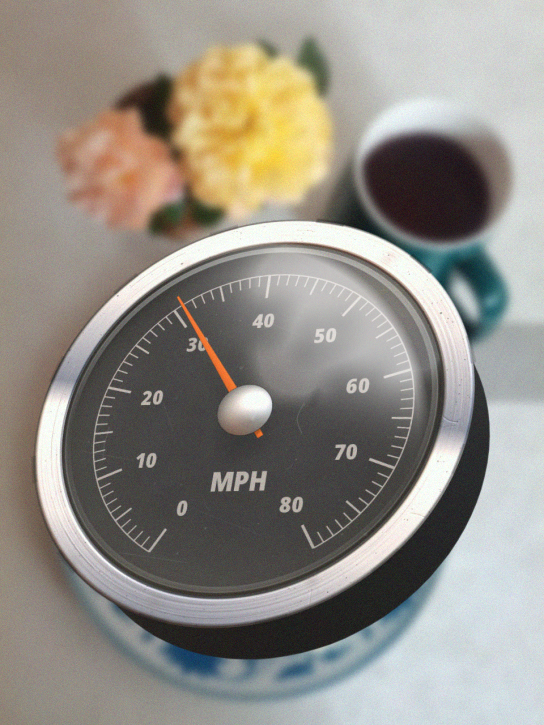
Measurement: 31
